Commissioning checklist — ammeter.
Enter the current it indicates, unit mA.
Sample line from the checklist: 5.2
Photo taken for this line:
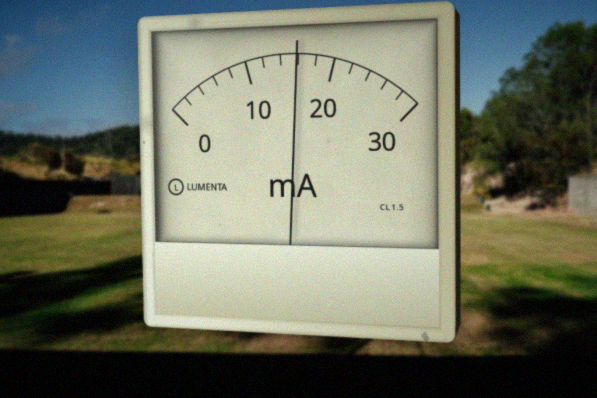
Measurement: 16
